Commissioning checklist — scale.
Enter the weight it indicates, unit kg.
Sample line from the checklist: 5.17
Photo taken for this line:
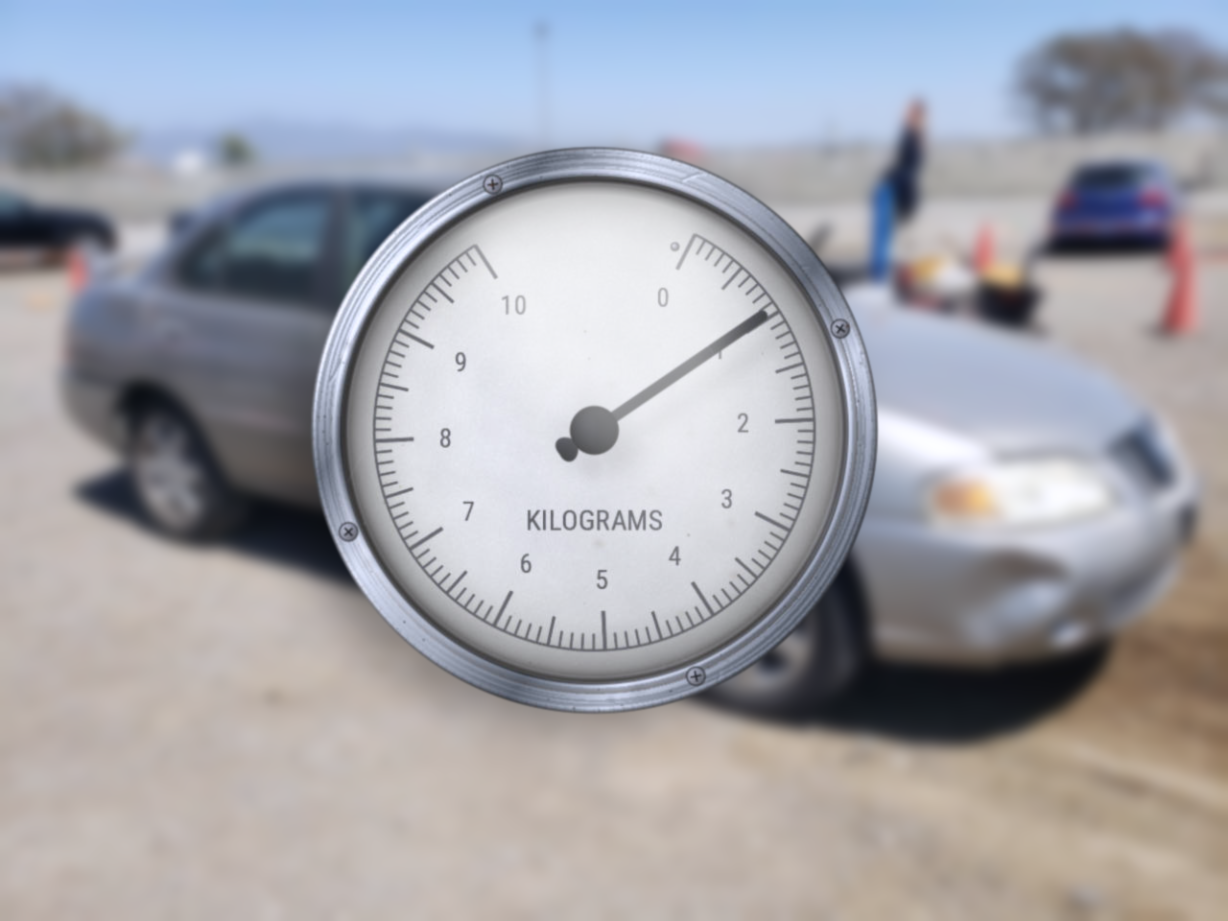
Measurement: 0.95
